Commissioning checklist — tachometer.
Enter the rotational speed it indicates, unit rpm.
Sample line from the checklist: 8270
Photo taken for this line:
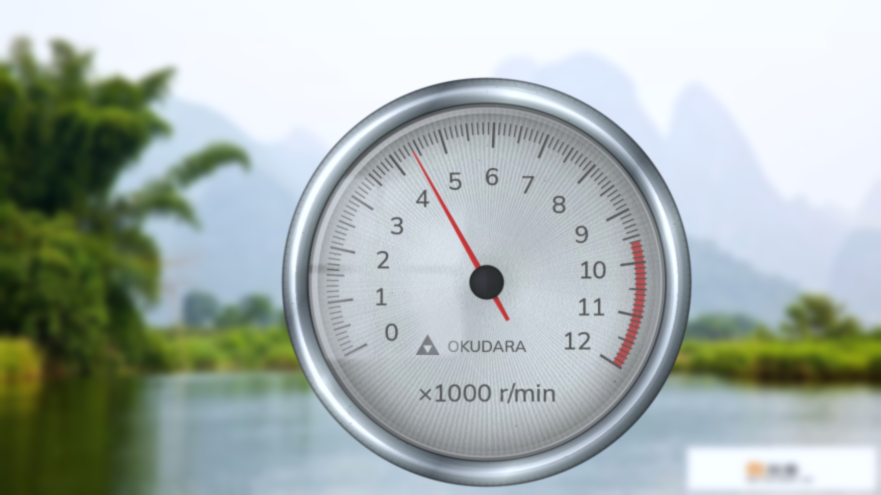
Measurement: 4400
